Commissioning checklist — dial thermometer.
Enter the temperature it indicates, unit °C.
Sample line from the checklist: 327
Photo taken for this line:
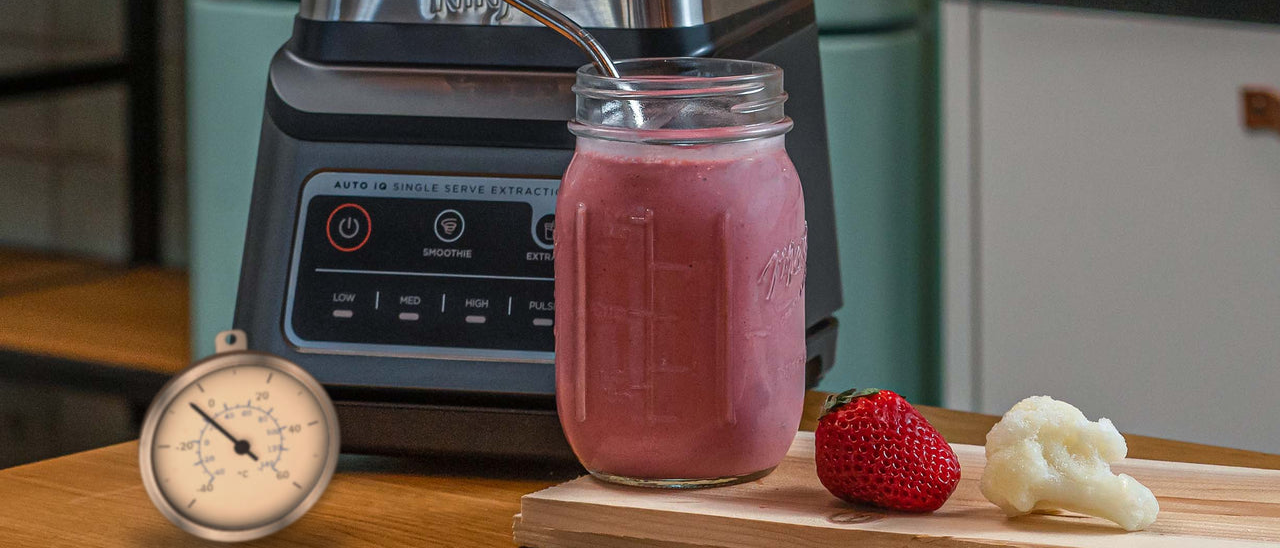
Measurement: -5
